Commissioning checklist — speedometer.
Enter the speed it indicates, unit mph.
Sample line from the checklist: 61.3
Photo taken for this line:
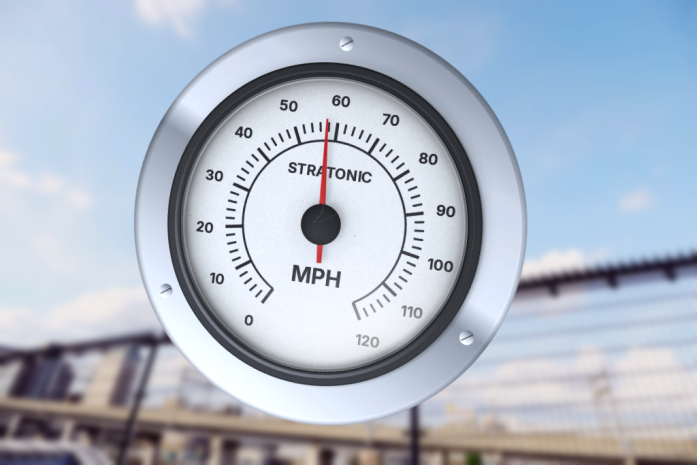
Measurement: 58
